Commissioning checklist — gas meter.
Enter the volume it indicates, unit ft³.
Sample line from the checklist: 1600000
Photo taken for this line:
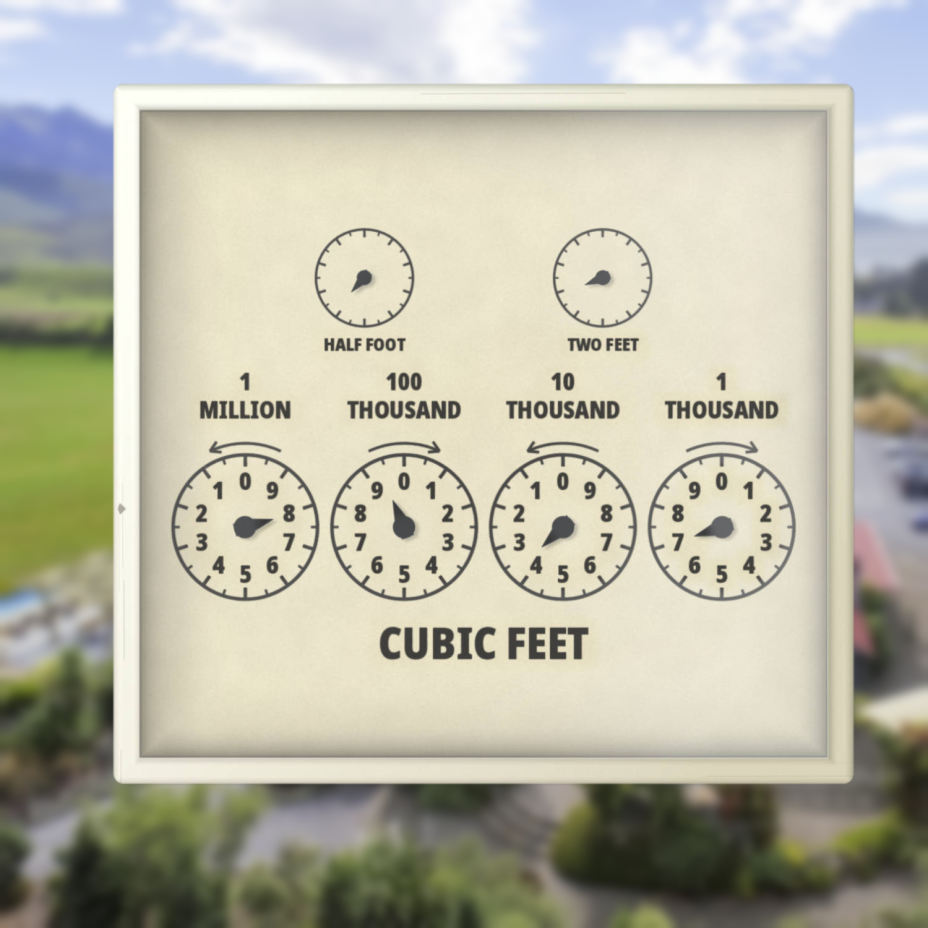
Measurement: 793700
